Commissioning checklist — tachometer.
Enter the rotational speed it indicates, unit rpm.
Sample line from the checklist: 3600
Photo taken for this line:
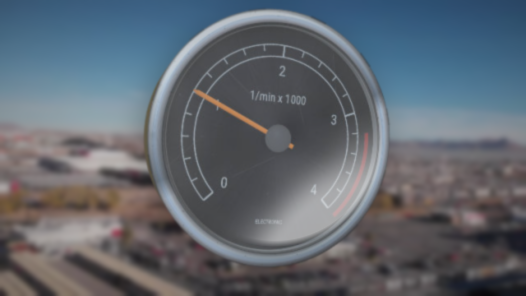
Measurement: 1000
